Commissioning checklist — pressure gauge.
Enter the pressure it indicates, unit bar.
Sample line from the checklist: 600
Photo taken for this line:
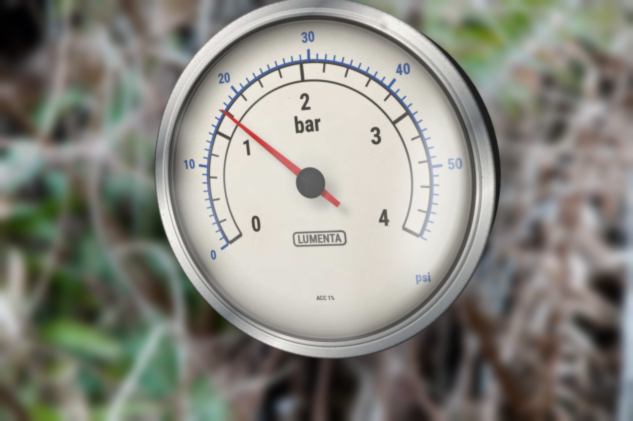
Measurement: 1.2
